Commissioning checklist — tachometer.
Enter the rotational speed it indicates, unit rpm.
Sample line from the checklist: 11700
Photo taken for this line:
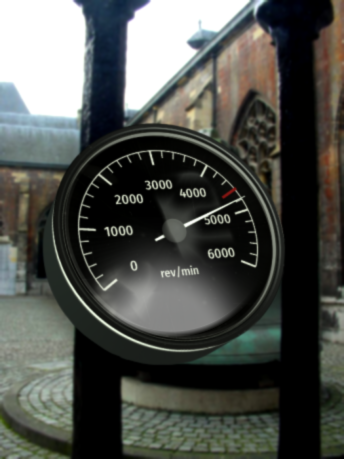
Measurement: 4800
